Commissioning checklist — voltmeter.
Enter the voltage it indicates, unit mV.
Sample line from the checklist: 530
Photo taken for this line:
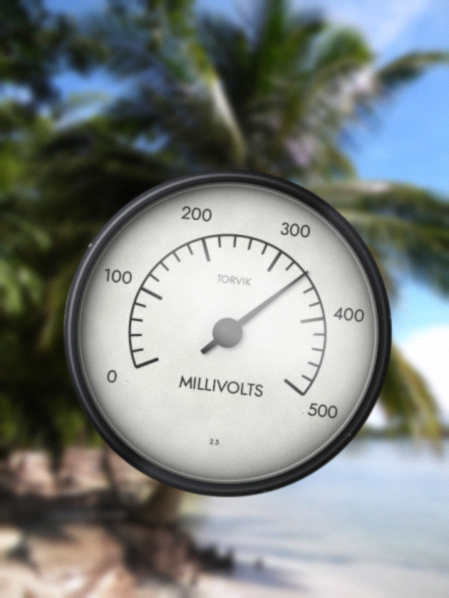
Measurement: 340
